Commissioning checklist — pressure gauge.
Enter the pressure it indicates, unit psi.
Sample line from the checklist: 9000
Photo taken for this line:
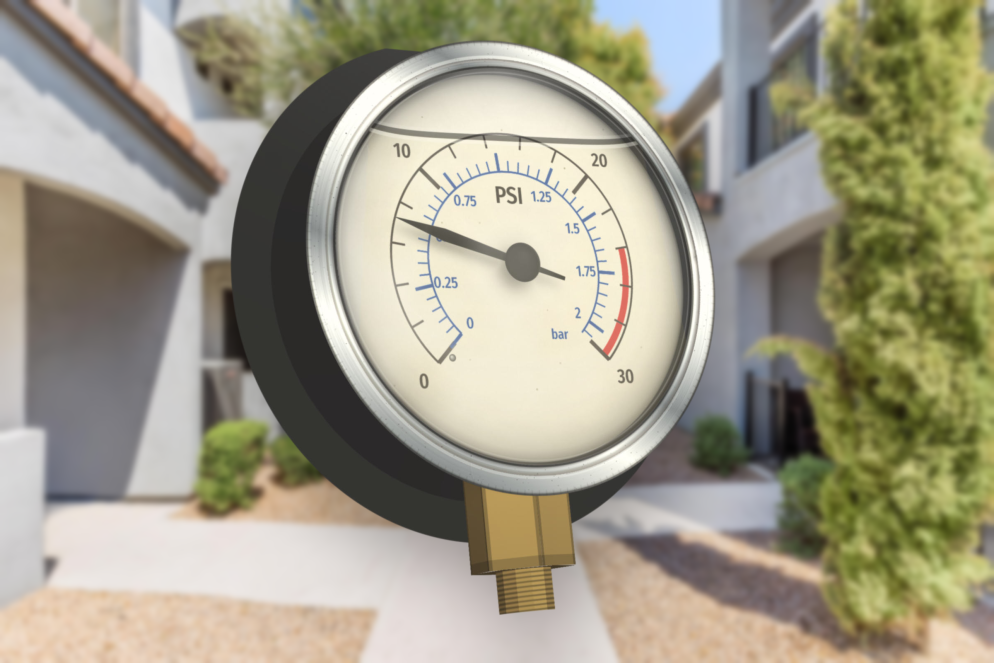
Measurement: 7
